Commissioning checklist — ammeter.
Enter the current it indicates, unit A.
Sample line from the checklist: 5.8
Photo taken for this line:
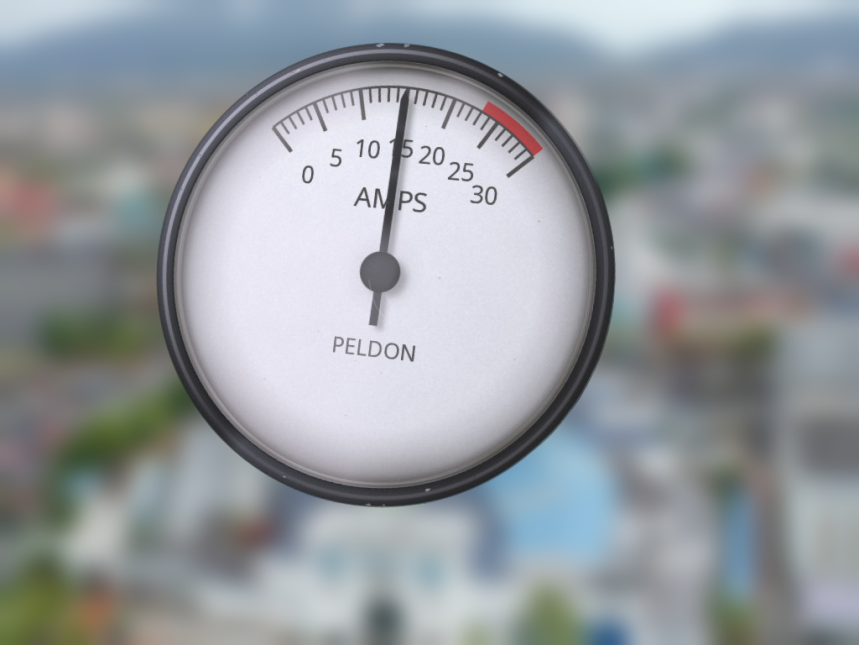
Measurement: 15
